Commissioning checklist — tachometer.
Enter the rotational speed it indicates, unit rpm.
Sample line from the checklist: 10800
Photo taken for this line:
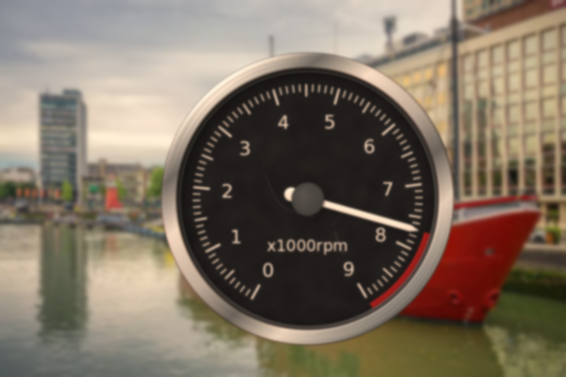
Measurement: 7700
